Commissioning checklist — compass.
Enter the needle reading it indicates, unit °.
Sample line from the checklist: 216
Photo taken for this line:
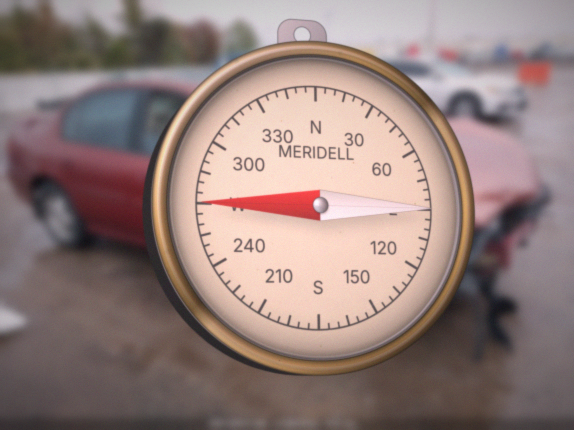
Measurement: 270
